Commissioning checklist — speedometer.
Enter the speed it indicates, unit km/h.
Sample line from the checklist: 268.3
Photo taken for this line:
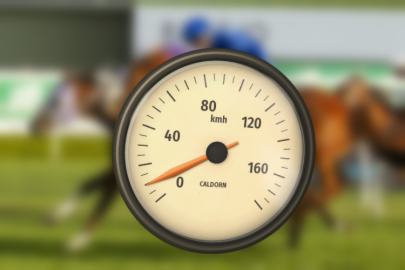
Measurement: 10
